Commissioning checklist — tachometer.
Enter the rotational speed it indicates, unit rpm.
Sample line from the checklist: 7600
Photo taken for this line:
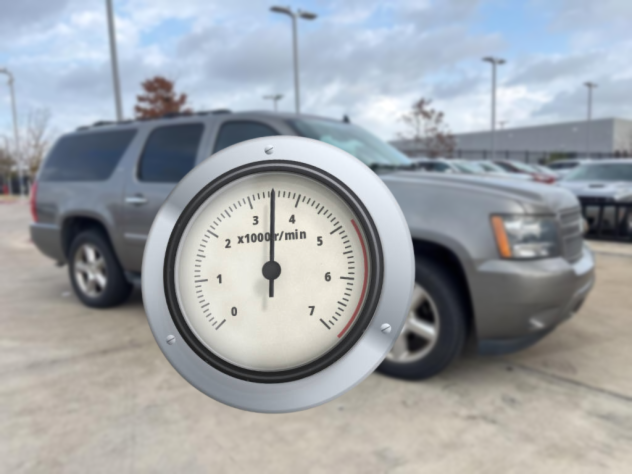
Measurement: 3500
